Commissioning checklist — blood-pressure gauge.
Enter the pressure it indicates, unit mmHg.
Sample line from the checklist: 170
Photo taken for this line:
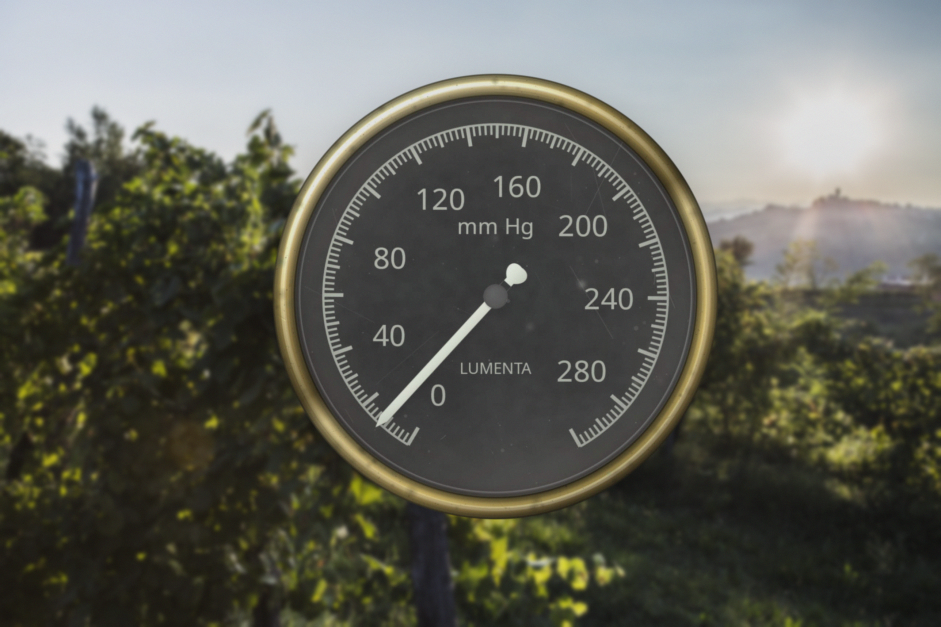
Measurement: 12
